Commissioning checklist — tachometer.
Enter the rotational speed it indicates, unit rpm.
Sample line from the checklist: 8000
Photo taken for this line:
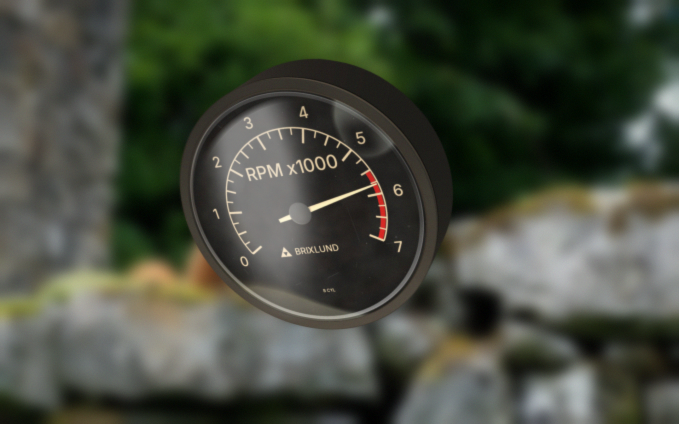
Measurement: 5750
